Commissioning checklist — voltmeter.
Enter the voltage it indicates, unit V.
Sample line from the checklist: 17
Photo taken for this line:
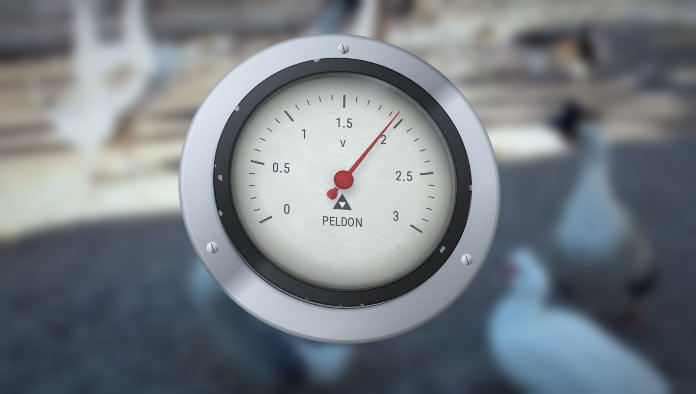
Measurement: 1.95
